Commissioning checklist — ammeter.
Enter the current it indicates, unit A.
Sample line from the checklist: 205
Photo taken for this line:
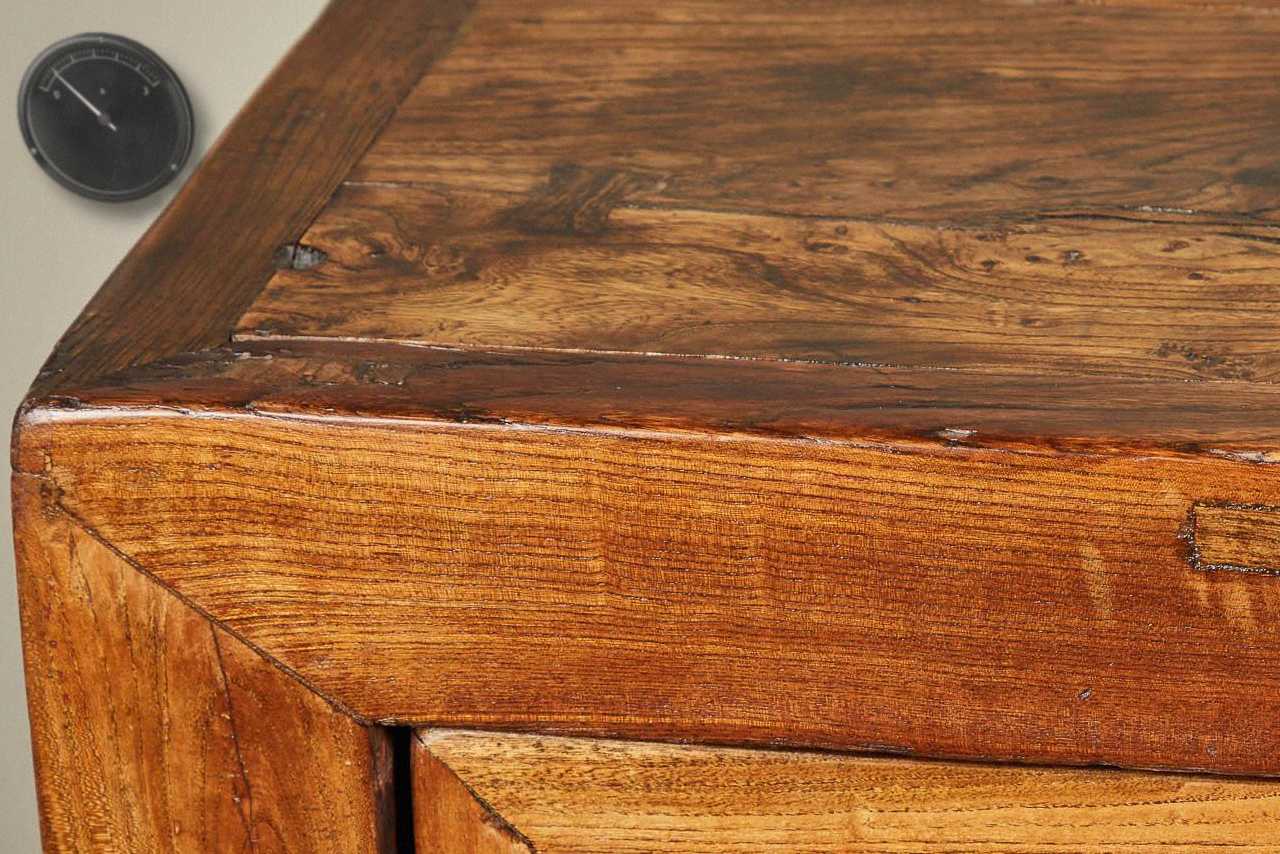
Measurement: 0.5
